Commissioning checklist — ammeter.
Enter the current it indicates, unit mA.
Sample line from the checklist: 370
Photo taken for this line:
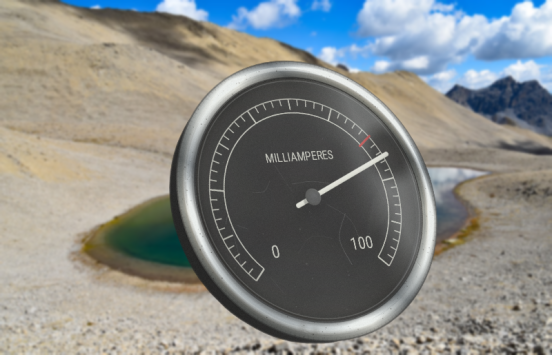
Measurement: 75
